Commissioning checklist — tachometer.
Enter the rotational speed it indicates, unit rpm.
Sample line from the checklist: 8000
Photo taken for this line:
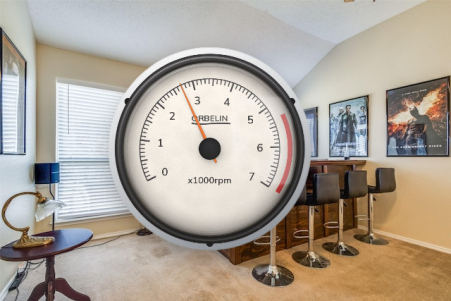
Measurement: 2700
